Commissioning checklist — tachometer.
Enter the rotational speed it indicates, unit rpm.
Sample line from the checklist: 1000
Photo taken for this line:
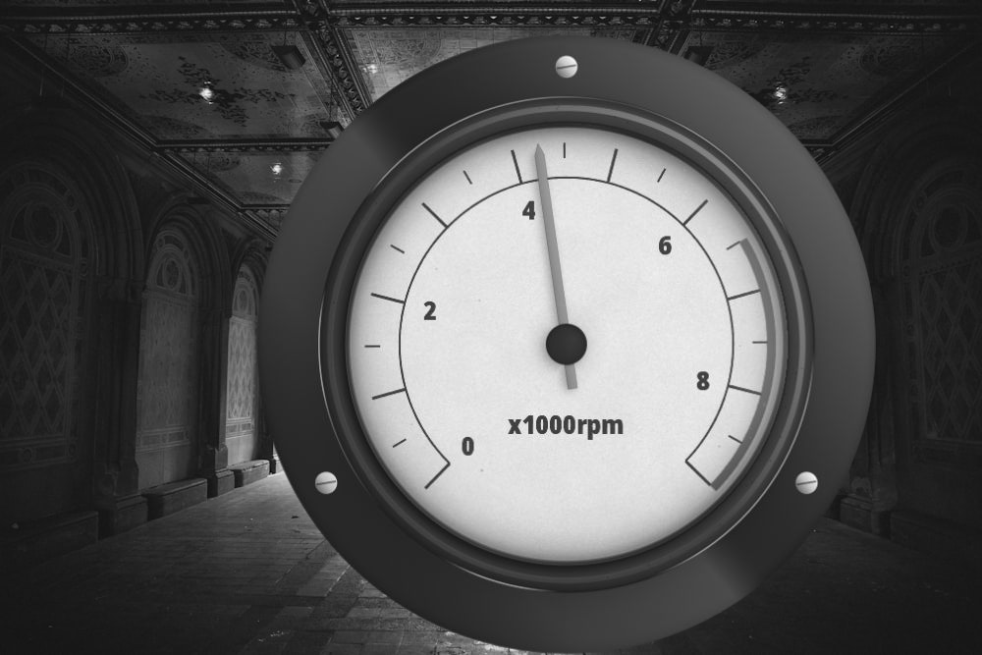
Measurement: 4250
